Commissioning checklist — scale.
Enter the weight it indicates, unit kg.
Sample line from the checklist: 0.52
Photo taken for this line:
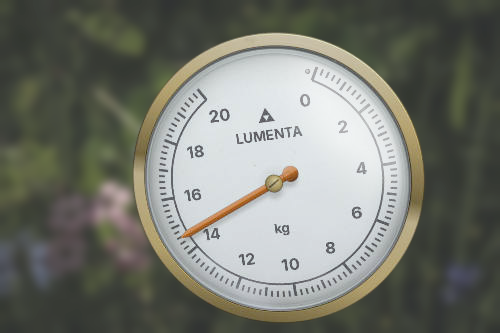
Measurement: 14.6
